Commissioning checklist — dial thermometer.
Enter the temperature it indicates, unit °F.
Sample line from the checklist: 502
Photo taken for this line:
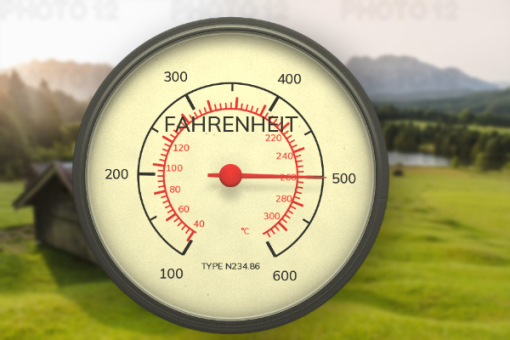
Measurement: 500
